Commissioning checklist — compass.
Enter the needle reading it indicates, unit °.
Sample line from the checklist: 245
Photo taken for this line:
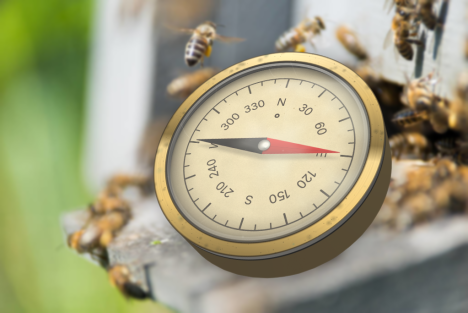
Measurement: 90
